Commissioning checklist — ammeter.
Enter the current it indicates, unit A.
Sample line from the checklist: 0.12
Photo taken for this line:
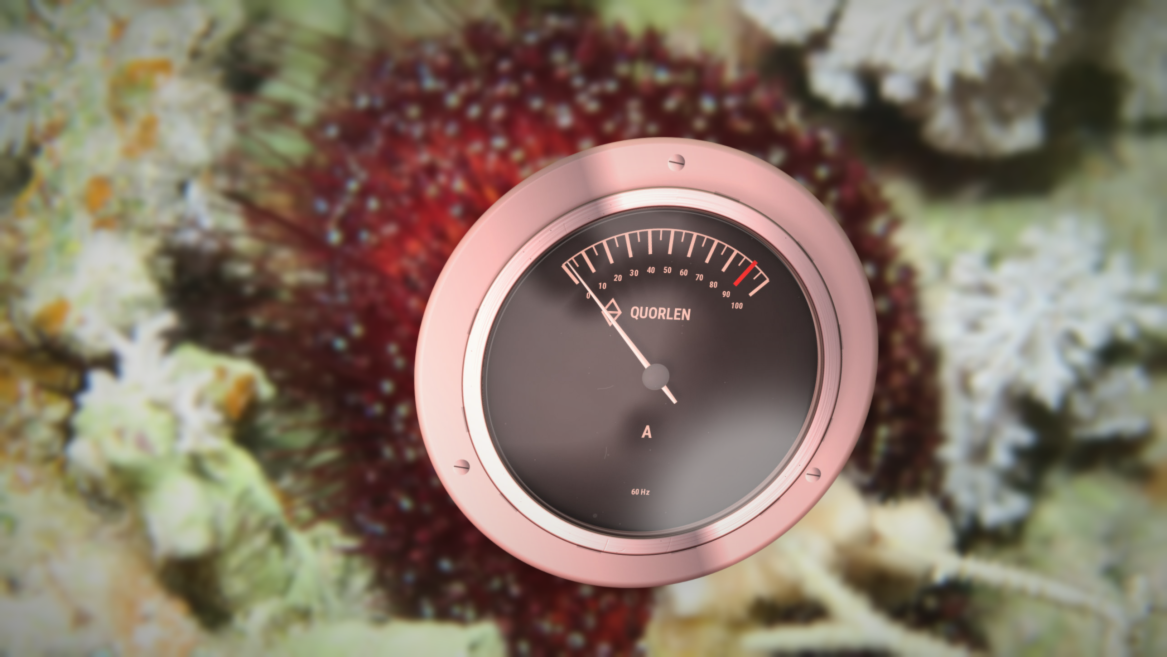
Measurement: 2.5
